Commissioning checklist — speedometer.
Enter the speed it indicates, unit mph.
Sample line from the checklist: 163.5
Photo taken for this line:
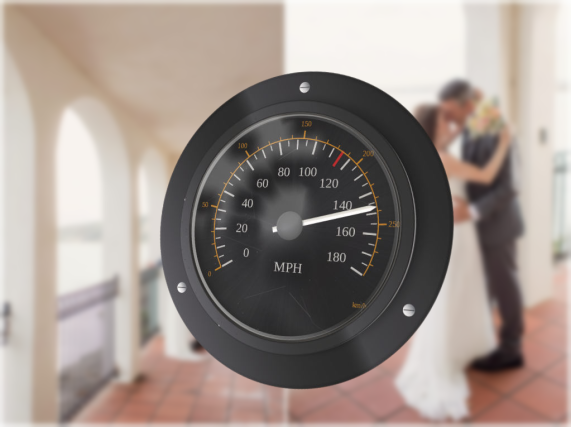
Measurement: 147.5
